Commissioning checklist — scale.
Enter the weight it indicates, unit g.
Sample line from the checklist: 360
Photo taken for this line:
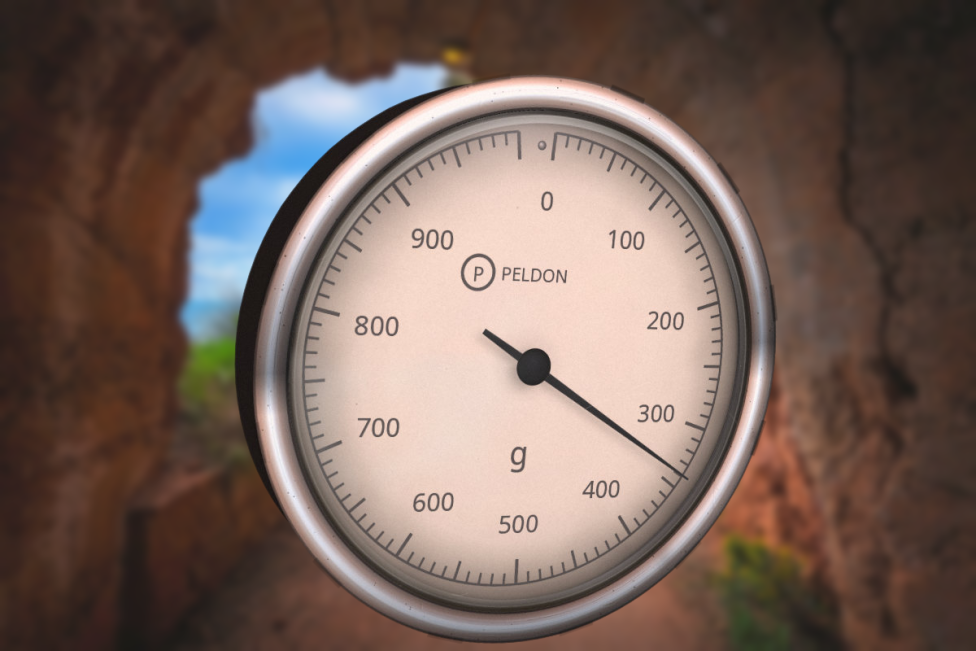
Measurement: 340
